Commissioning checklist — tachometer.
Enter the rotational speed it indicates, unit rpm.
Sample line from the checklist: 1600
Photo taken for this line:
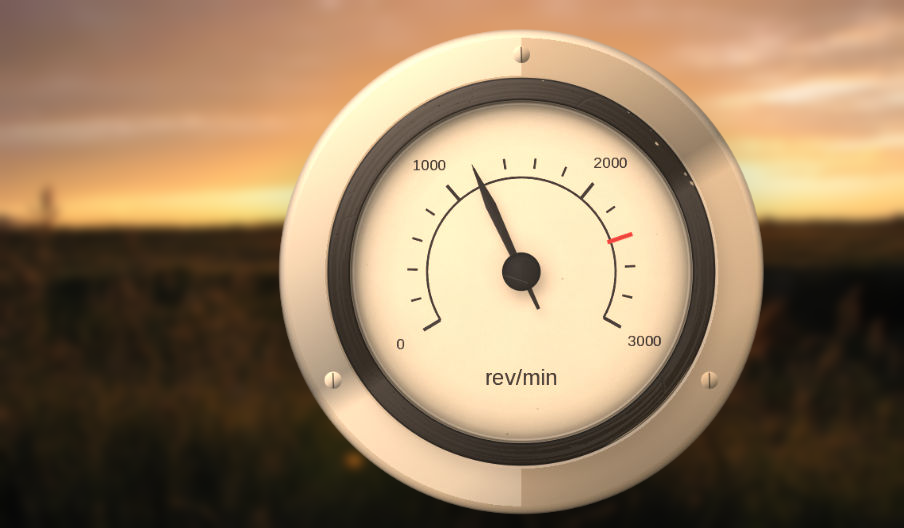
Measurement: 1200
